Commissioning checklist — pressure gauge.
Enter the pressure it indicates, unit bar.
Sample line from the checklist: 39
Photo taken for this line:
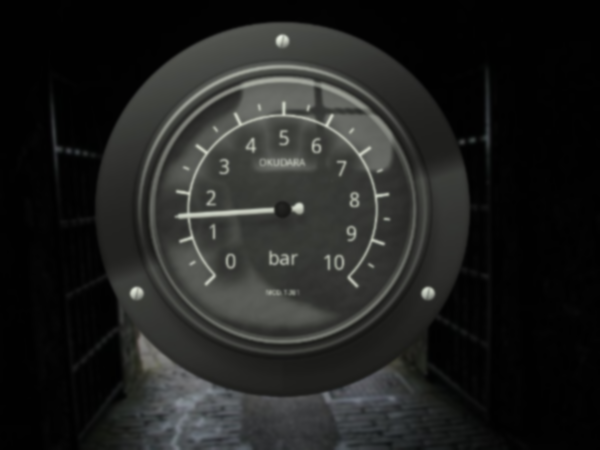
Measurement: 1.5
